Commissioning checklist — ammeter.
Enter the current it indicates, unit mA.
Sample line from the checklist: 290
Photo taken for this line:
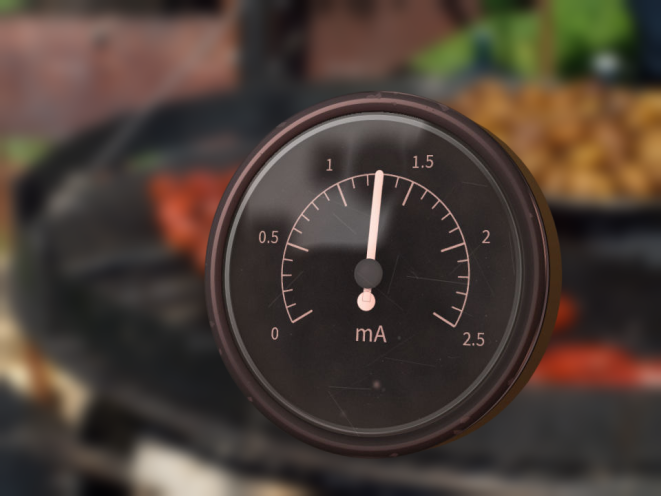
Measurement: 1.3
